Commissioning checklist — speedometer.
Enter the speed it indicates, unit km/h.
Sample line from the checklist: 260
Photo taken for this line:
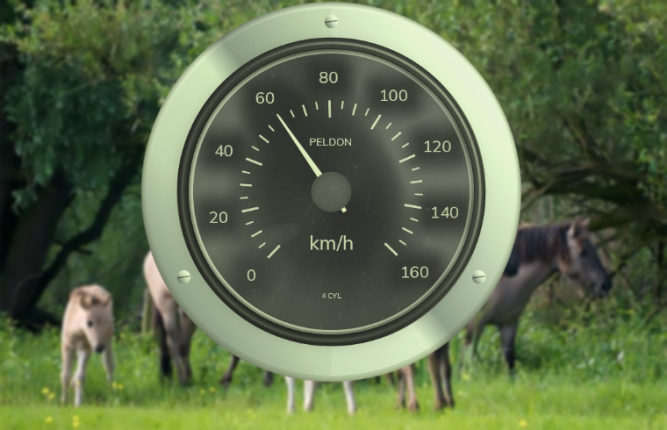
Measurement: 60
